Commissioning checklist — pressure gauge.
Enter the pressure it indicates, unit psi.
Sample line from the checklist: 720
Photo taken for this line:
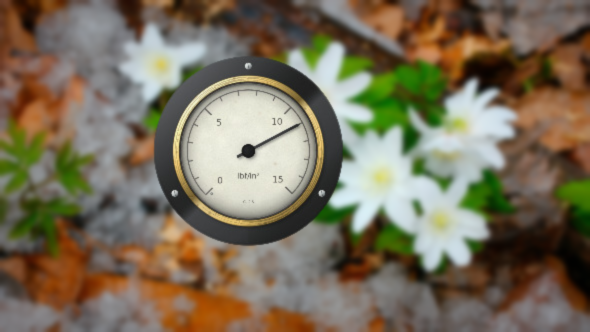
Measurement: 11
